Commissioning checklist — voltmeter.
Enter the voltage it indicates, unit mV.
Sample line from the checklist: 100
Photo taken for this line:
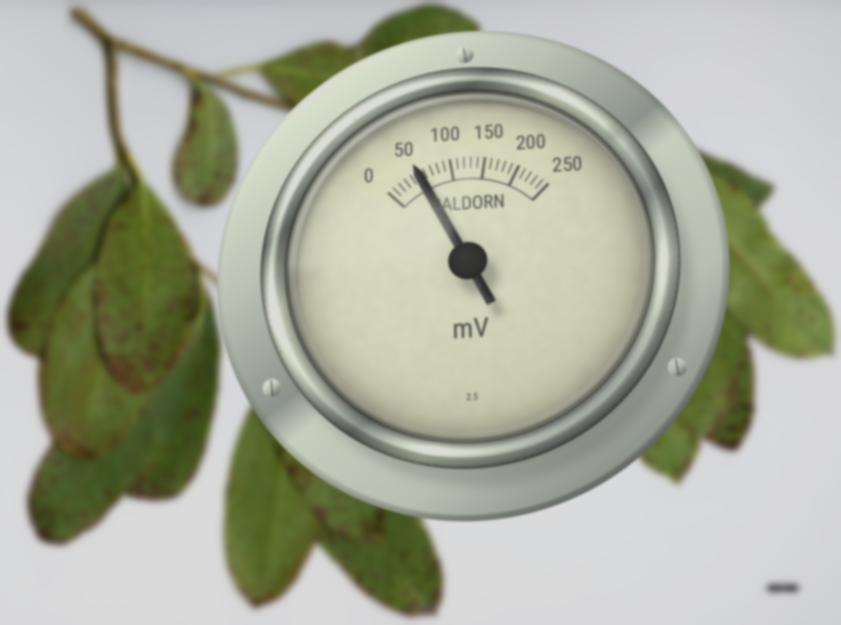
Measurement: 50
